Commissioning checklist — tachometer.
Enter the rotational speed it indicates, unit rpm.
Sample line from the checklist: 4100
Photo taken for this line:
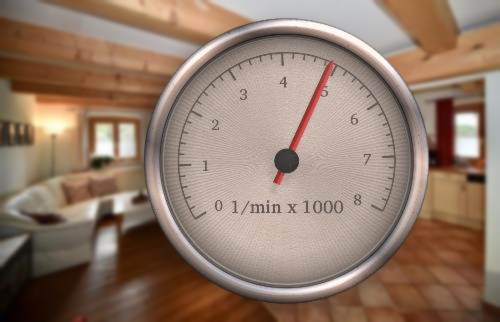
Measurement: 4900
